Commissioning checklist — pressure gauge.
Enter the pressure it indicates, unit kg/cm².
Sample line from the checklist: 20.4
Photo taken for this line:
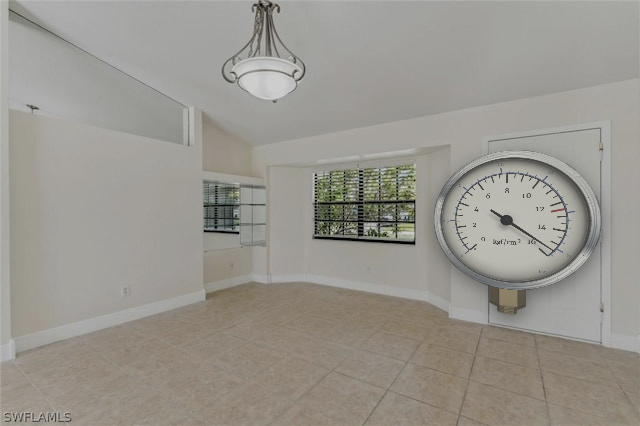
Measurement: 15.5
